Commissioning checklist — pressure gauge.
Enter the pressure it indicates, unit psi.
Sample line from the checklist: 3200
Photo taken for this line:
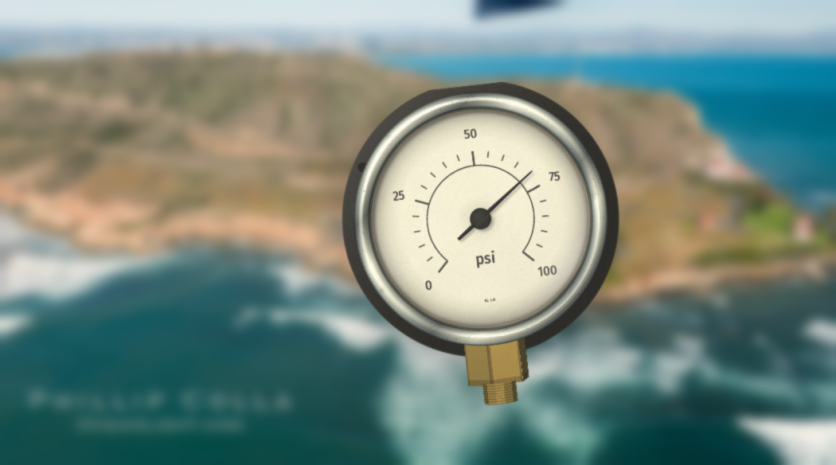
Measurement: 70
